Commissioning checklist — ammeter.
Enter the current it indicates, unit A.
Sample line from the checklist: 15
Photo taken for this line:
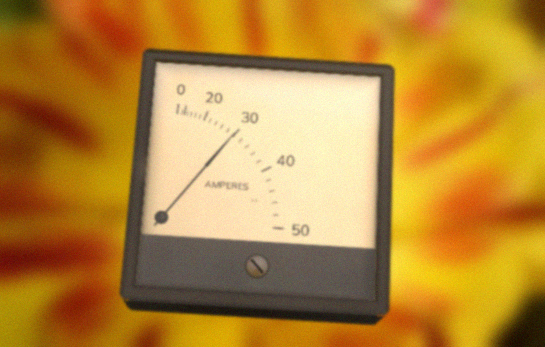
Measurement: 30
